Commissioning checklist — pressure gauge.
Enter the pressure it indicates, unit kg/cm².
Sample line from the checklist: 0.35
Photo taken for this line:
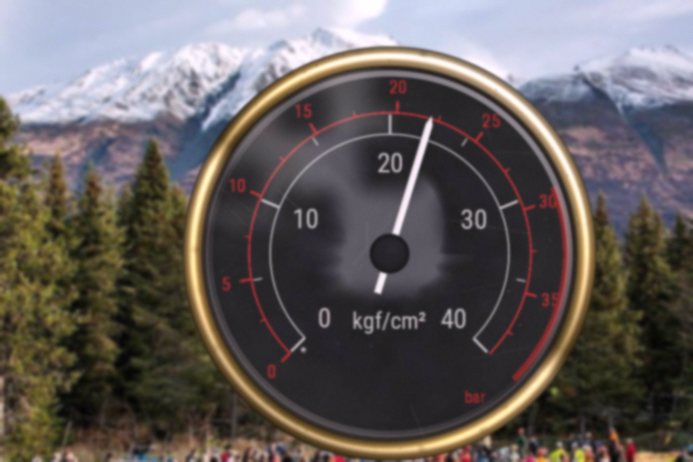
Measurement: 22.5
